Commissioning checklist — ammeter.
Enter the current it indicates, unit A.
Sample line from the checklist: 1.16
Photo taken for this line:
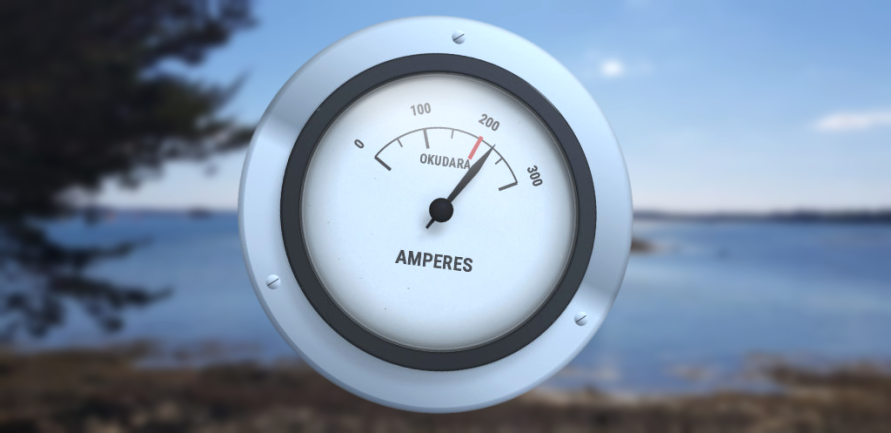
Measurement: 225
